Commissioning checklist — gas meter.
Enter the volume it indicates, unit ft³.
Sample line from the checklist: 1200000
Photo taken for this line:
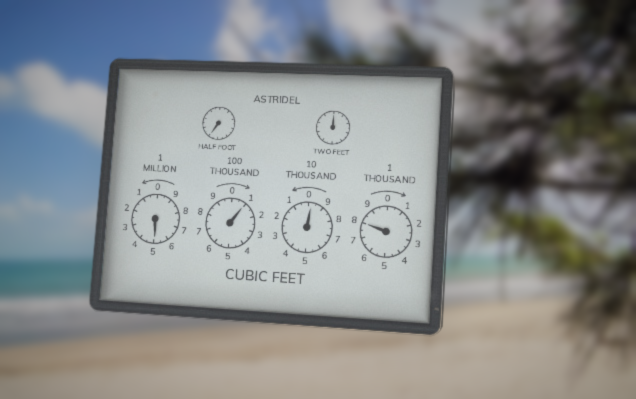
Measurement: 509800
